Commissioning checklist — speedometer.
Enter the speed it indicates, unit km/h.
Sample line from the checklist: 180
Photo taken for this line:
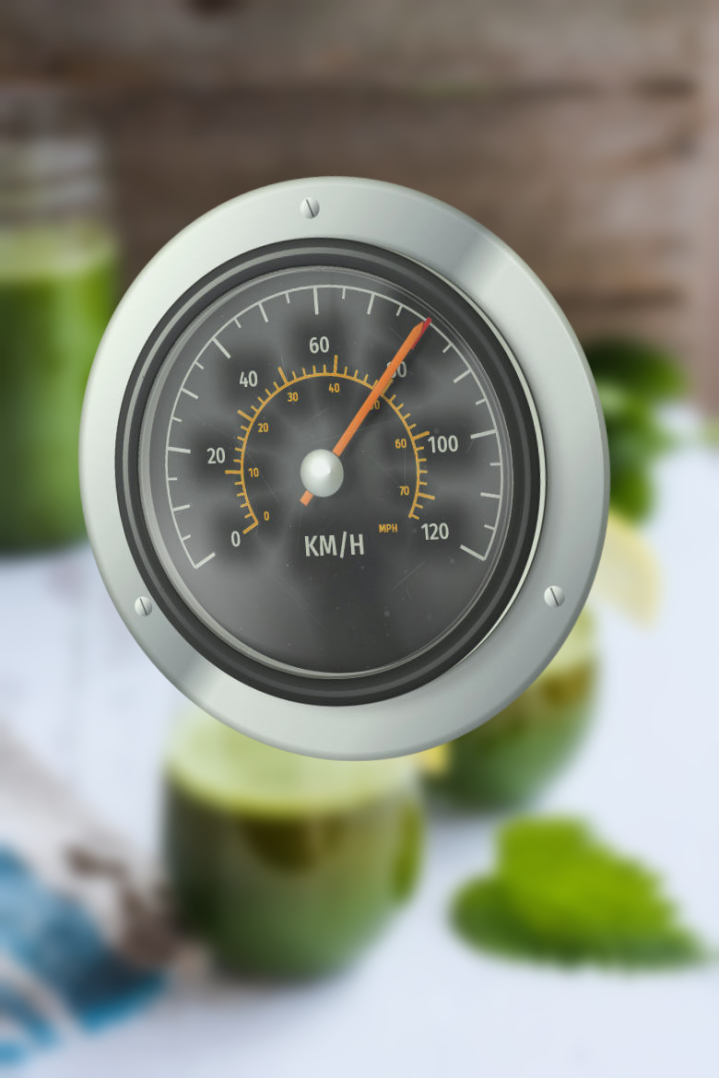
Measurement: 80
